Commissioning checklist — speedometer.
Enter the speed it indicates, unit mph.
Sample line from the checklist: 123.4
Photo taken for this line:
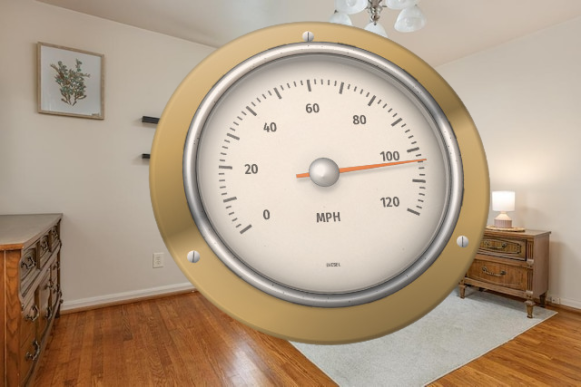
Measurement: 104
